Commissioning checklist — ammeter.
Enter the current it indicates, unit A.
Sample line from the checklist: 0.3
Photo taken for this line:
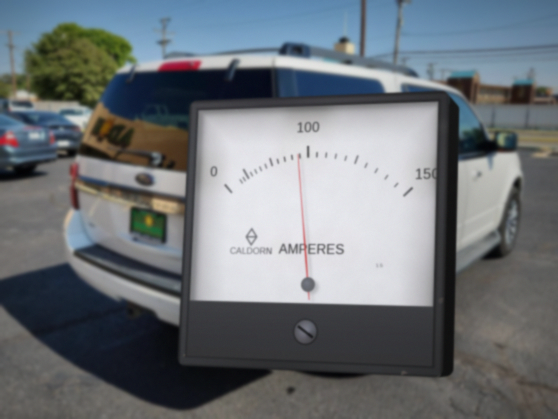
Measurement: 95
